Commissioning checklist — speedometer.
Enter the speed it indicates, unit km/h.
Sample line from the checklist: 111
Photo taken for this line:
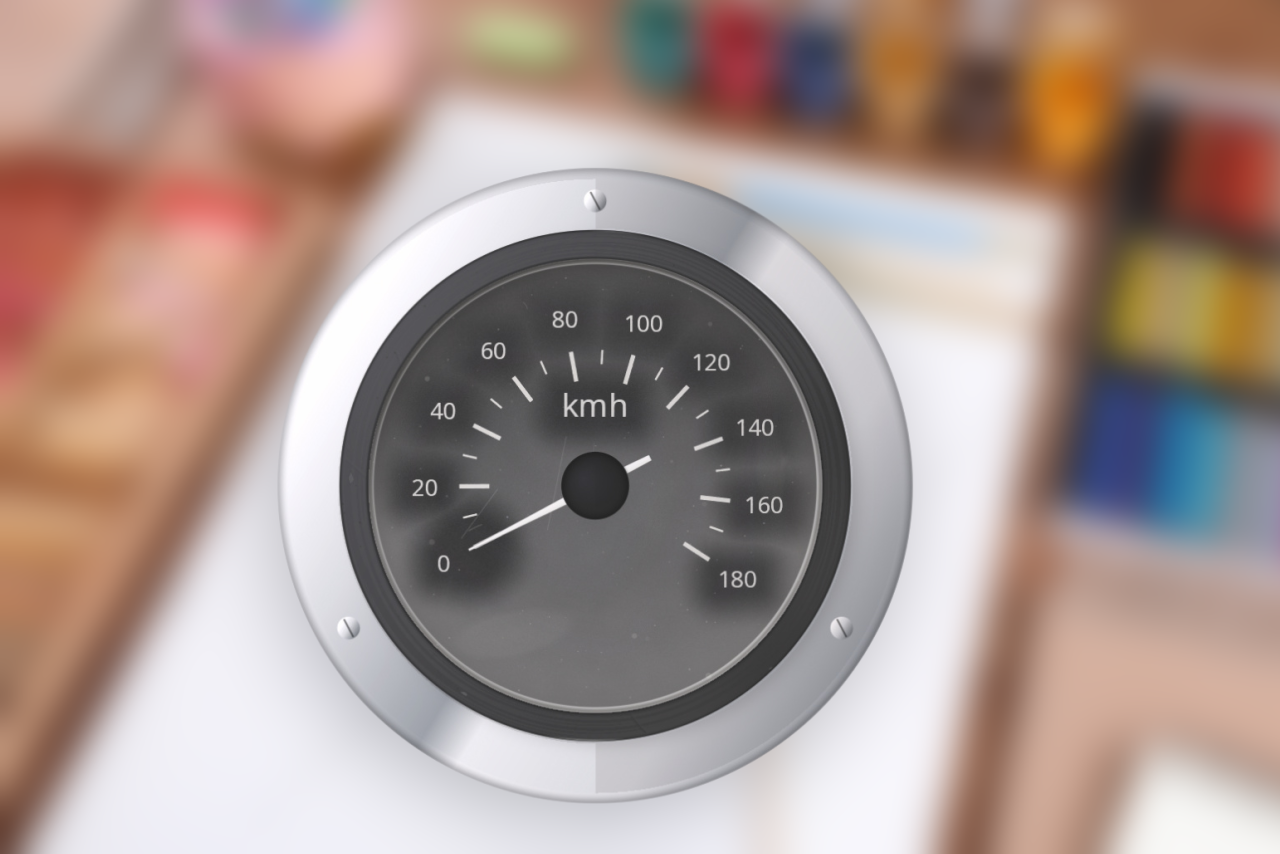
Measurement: 0
